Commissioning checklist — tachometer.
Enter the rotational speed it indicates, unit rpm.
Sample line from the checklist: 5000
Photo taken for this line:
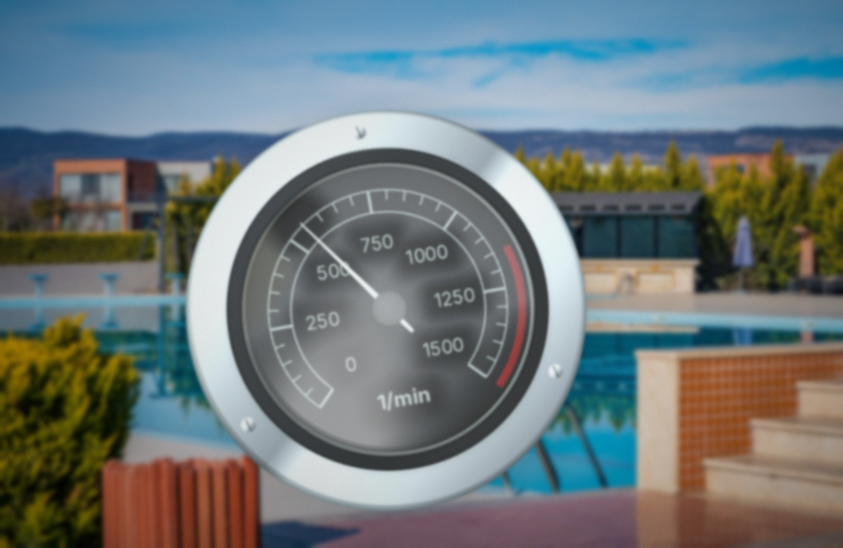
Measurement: 550
